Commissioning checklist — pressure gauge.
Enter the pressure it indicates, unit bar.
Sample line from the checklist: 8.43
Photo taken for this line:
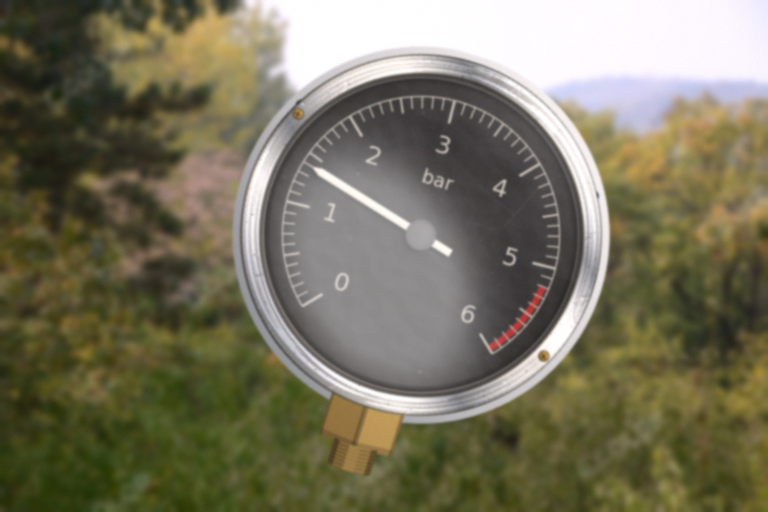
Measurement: 1.4
